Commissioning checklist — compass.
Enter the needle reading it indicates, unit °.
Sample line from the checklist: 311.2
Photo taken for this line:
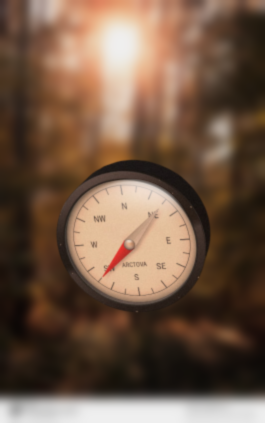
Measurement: 225
